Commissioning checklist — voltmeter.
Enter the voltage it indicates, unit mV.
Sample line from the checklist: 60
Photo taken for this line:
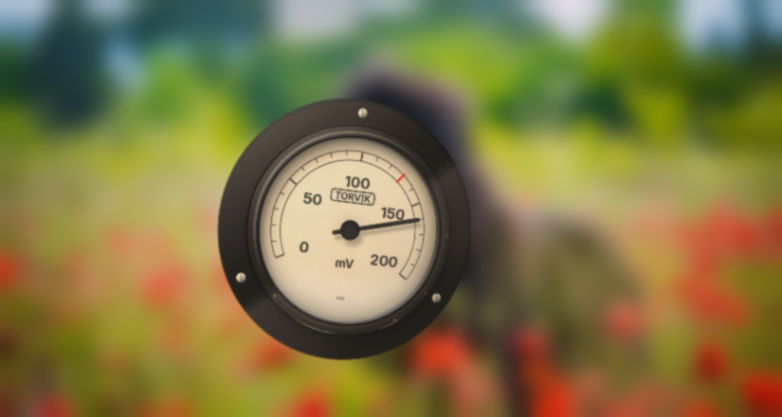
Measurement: 160
